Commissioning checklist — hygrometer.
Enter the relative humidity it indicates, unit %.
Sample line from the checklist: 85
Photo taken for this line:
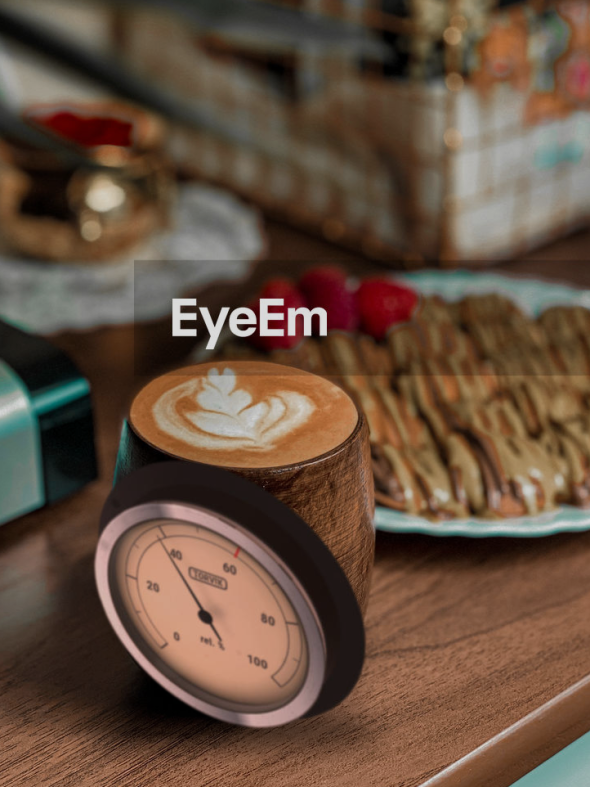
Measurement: 40
